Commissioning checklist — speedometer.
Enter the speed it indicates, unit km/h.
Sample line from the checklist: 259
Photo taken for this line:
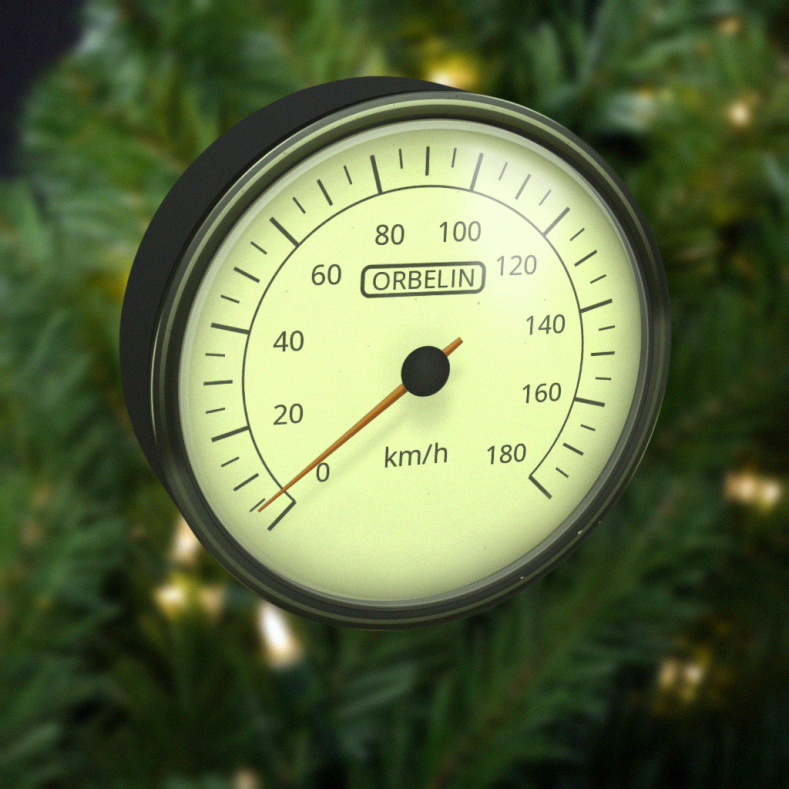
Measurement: 5
